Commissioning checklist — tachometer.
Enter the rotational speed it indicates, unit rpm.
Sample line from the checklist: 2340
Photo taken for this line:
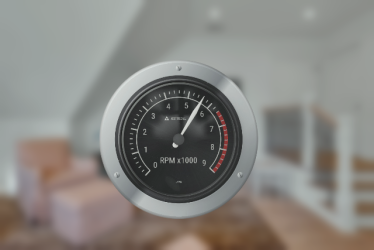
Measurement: 5600
